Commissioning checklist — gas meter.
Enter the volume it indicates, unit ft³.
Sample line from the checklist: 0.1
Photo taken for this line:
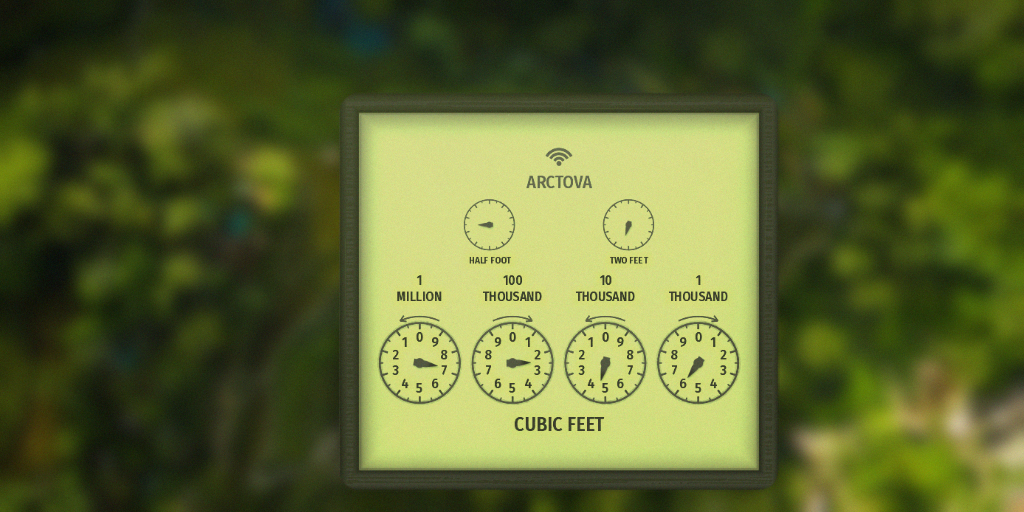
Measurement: 724600
